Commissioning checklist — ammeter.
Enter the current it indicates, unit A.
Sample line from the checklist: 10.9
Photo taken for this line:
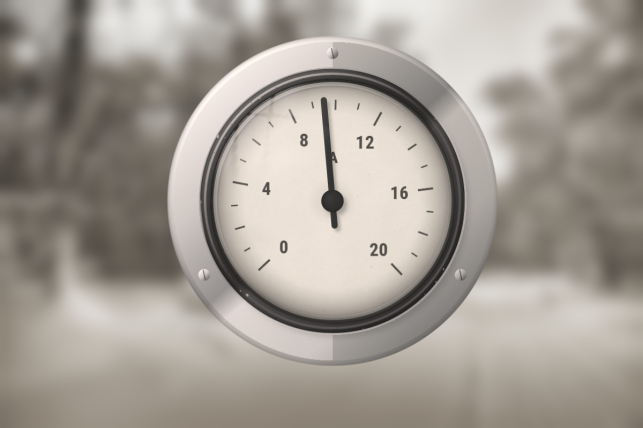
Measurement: 9.5
